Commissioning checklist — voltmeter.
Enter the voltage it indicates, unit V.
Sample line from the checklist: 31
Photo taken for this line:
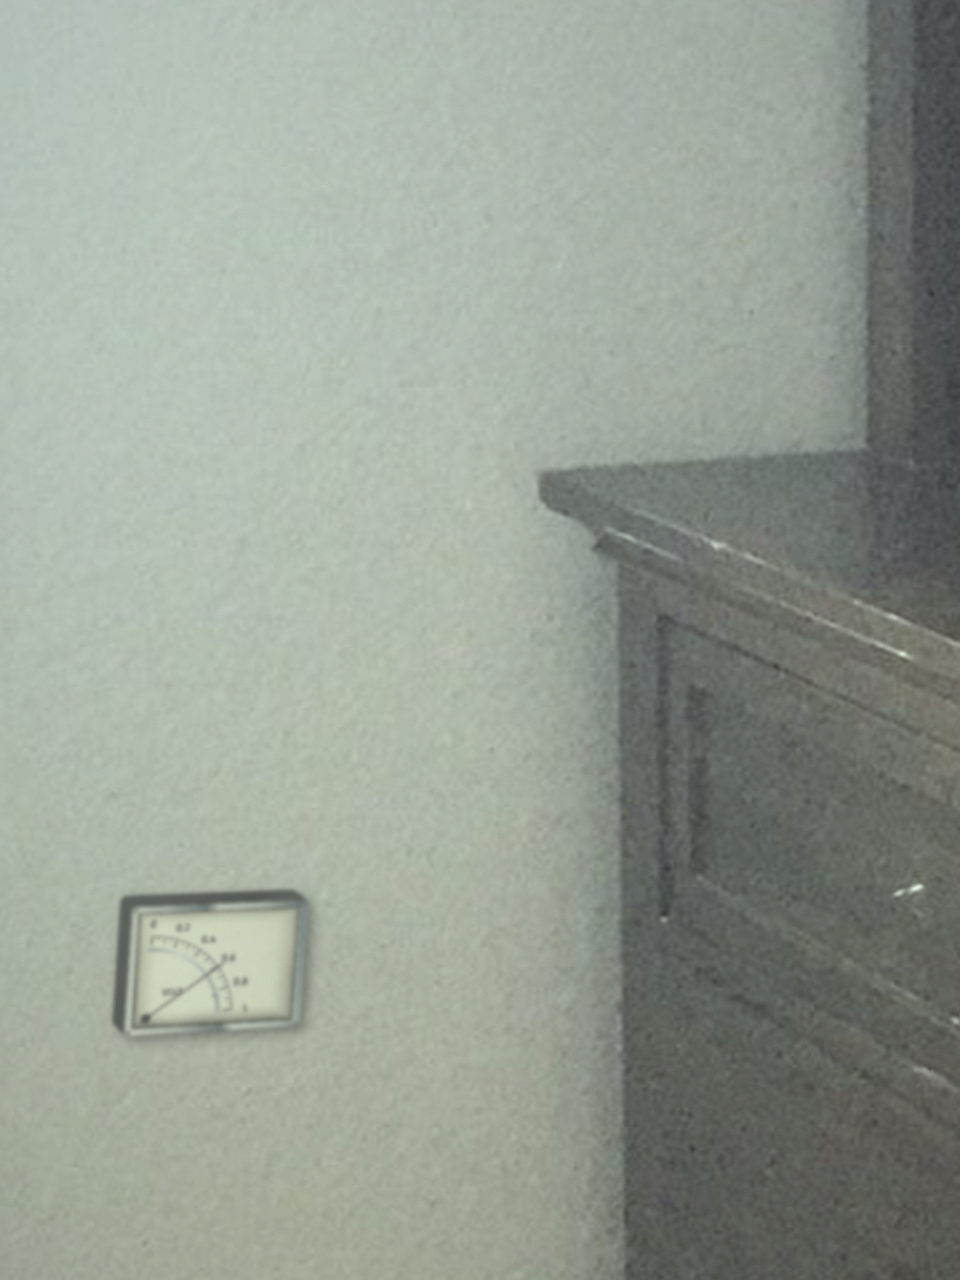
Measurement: 0.6
